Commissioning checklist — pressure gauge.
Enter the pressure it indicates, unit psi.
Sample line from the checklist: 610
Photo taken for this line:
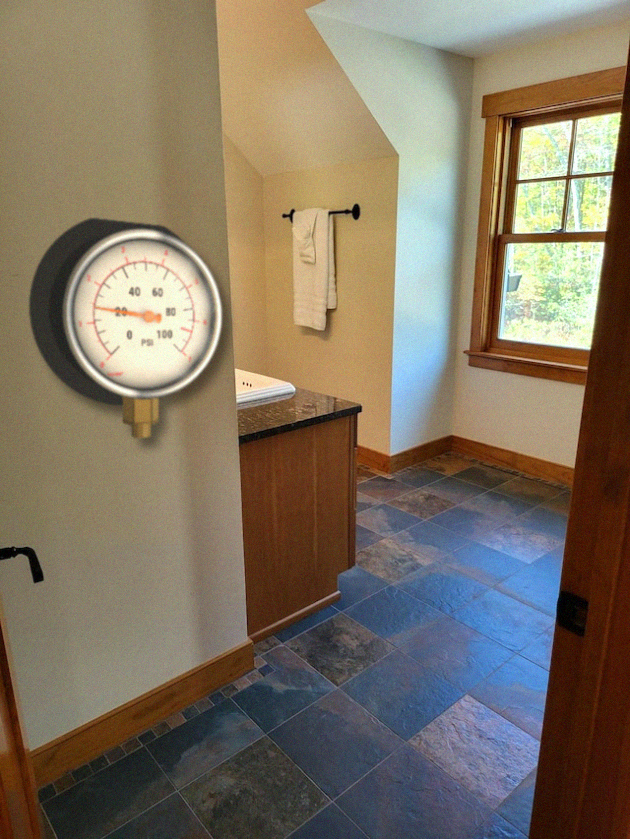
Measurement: 20
